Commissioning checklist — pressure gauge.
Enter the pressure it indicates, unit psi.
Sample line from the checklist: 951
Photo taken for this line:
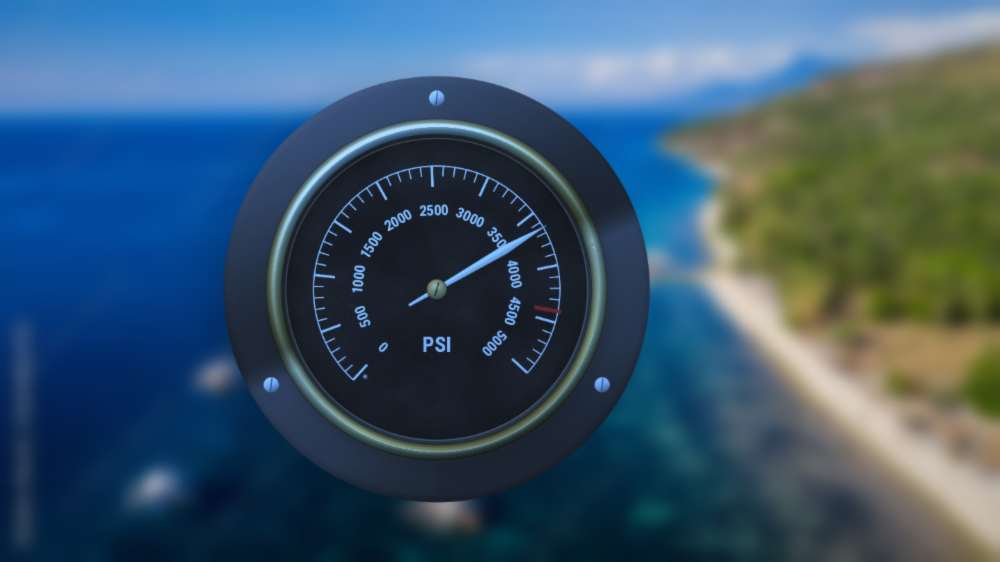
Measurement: 3650
